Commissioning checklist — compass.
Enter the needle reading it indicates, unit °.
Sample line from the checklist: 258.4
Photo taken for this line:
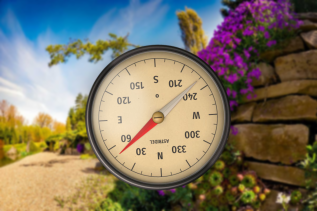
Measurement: 50
